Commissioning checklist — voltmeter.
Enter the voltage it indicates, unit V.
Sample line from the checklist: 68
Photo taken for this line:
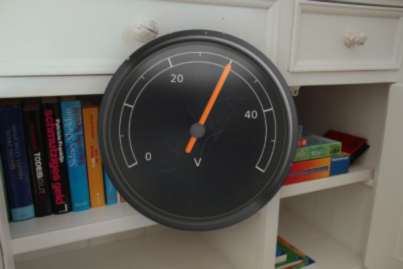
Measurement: 30
